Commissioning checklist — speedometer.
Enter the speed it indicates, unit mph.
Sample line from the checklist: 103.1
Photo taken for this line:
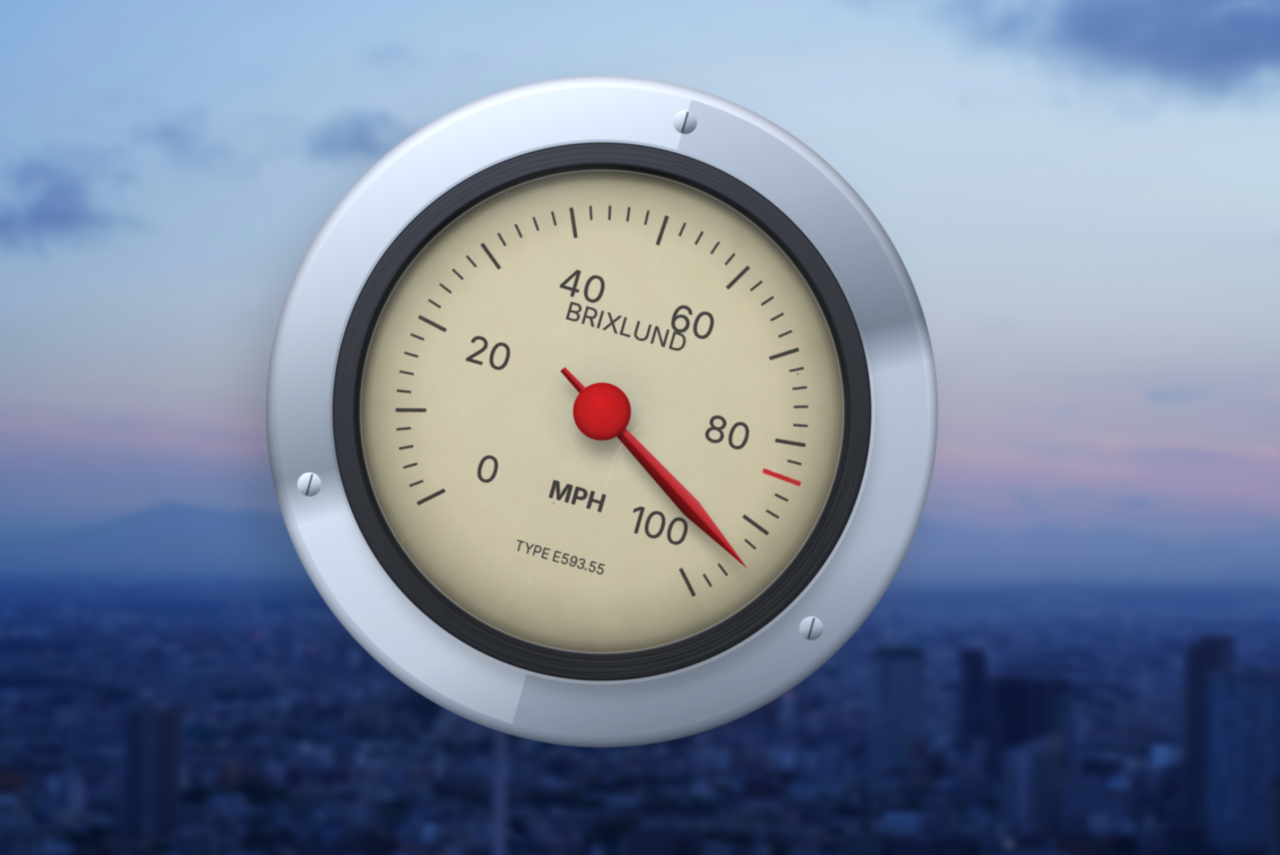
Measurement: 94
